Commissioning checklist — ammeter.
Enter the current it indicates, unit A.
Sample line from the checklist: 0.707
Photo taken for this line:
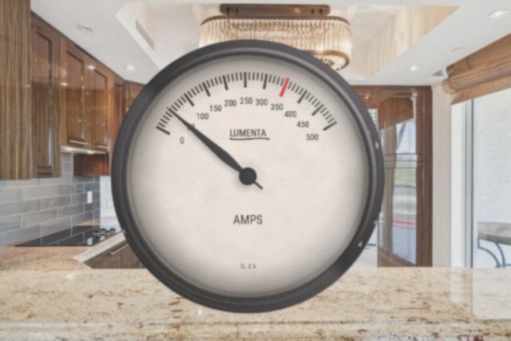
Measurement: 50
